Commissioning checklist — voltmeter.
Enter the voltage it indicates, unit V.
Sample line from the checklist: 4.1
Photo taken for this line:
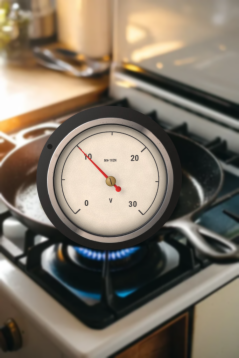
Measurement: 10
